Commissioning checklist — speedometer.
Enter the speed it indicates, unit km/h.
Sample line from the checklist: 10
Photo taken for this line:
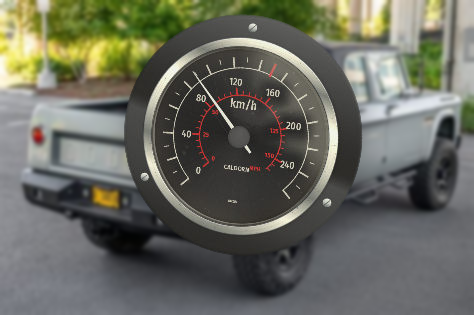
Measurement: 90
